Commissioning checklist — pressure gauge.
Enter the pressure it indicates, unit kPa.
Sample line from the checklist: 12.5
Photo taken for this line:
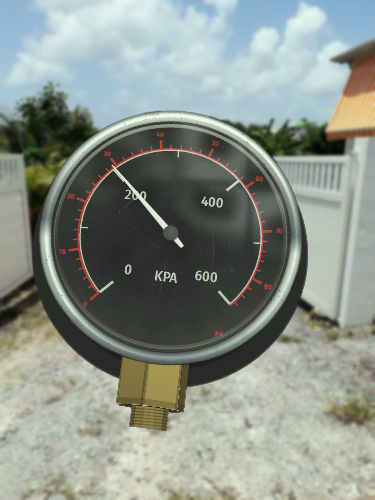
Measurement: 200
